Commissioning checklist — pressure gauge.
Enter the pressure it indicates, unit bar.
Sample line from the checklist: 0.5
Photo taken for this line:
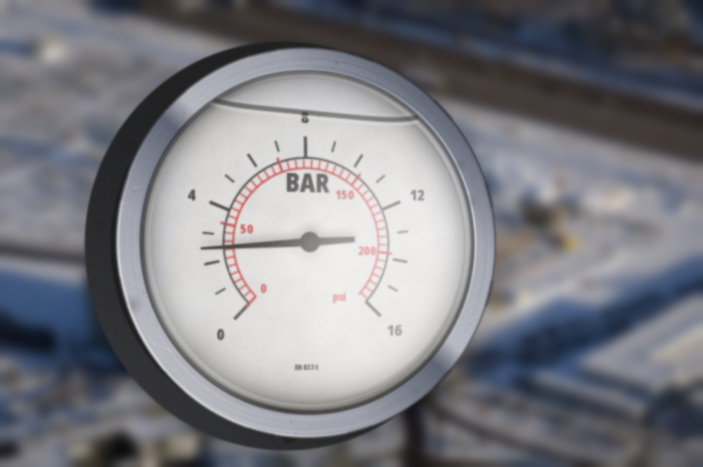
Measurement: 2.5
